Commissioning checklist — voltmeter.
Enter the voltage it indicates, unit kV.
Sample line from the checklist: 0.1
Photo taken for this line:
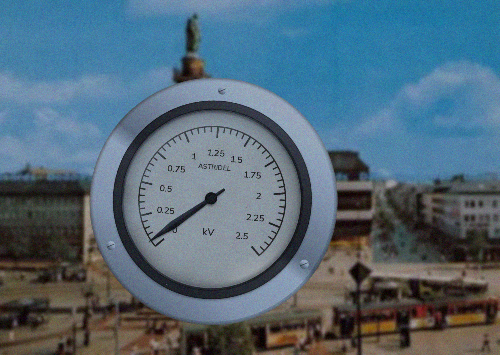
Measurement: 0.05
